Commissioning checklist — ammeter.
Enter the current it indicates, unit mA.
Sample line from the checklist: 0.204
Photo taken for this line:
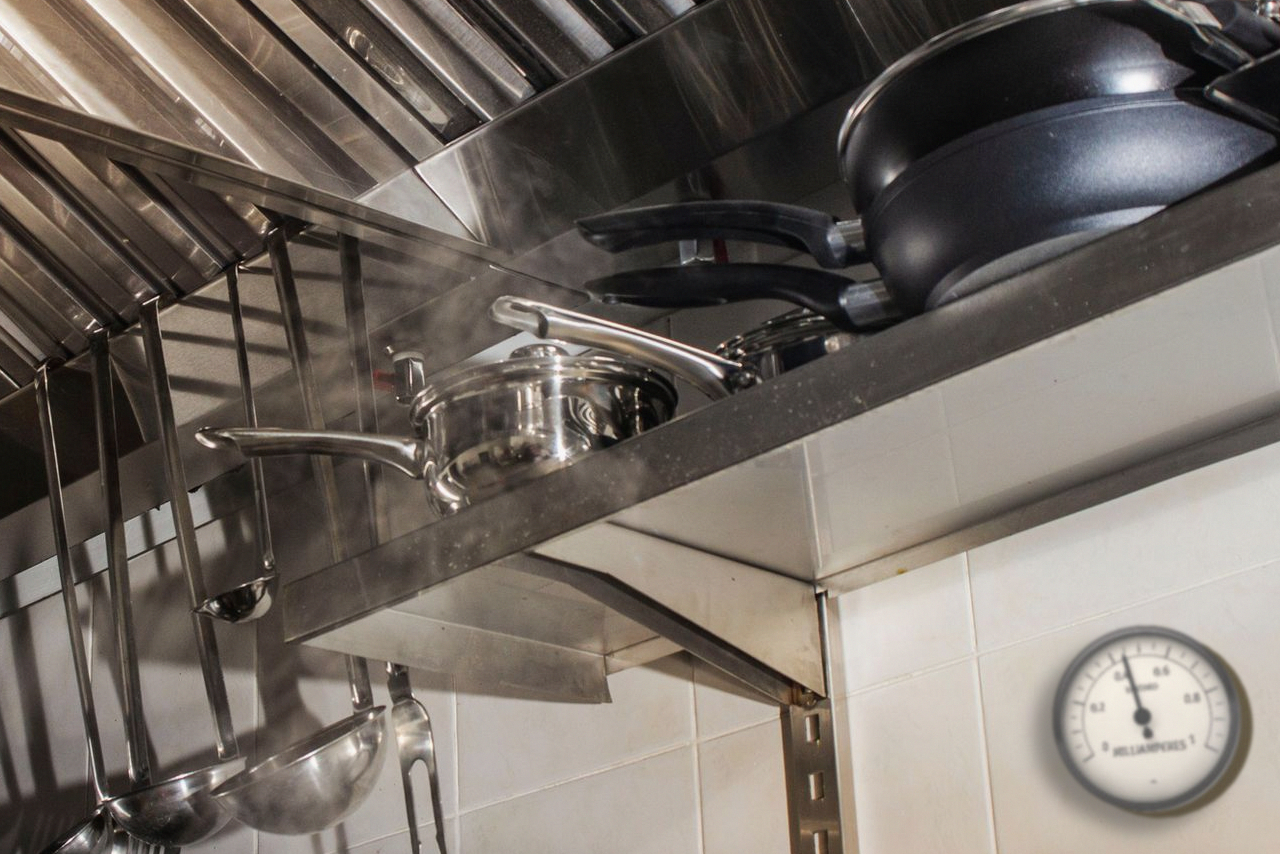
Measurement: 0.45
